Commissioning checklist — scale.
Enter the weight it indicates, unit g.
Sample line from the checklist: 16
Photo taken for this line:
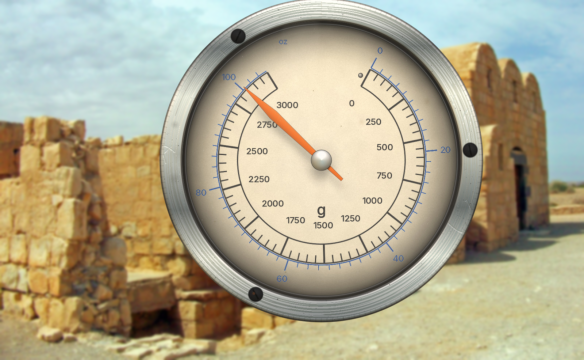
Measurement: 2850
